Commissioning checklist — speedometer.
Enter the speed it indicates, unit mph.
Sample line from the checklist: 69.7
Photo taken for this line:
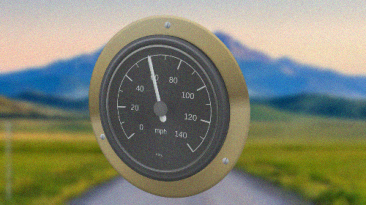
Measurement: 60
